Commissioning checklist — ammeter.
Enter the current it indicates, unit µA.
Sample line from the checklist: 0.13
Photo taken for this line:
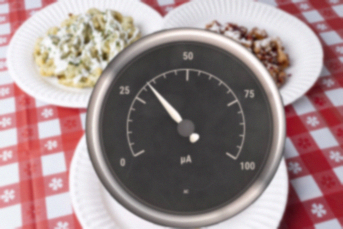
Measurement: 32.5
